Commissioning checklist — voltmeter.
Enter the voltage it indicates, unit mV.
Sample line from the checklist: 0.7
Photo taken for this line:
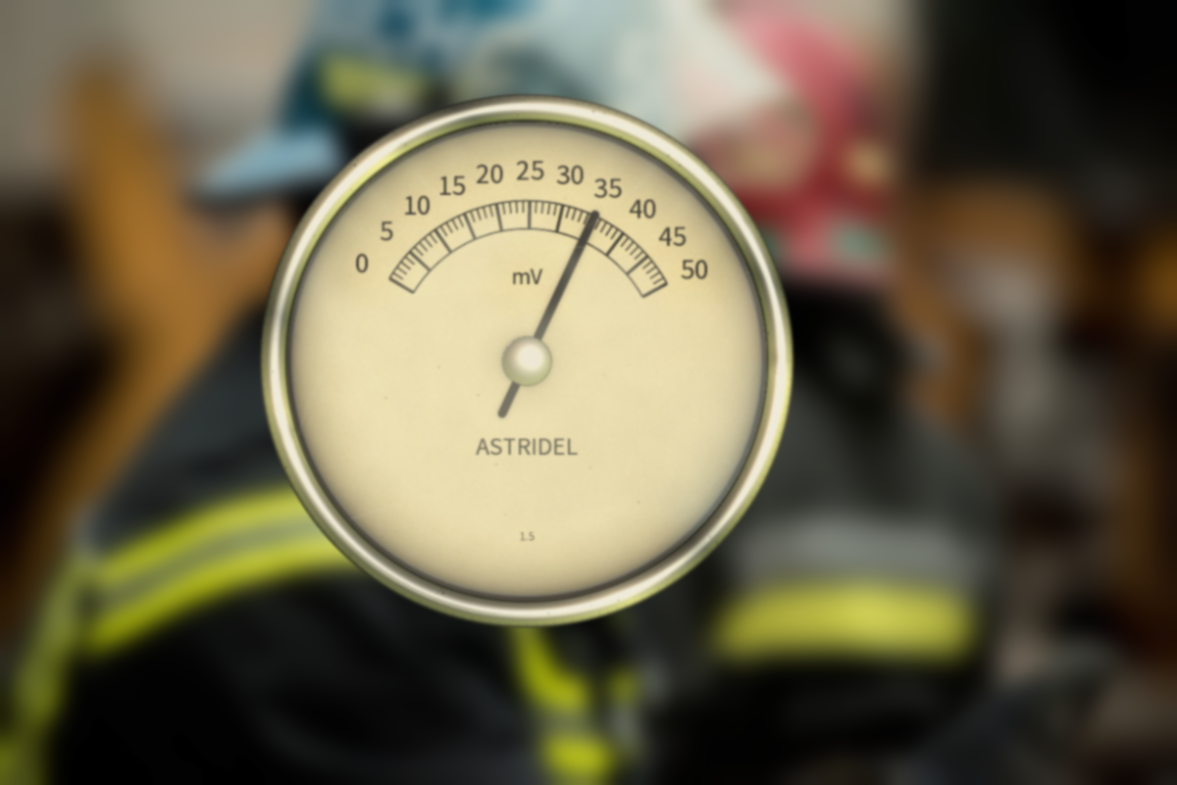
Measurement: 35
